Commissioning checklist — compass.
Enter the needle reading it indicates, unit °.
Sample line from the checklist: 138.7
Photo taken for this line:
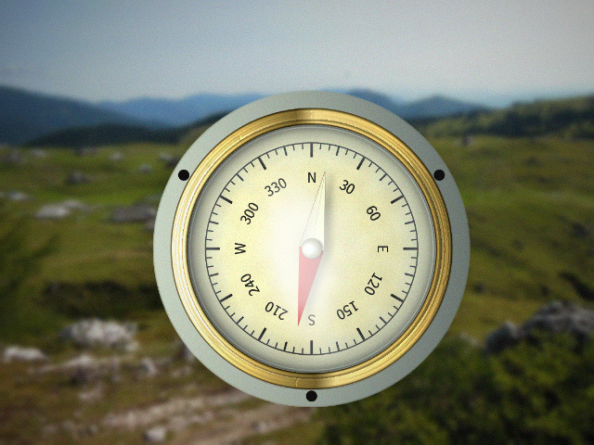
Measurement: 190
